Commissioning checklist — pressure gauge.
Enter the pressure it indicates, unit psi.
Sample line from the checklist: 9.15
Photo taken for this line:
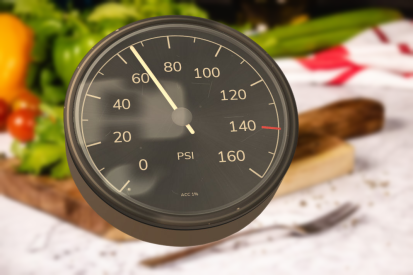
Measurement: 65
